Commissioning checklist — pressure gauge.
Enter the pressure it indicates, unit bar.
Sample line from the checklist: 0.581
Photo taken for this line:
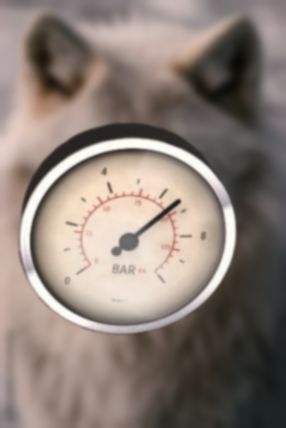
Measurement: 6.5
